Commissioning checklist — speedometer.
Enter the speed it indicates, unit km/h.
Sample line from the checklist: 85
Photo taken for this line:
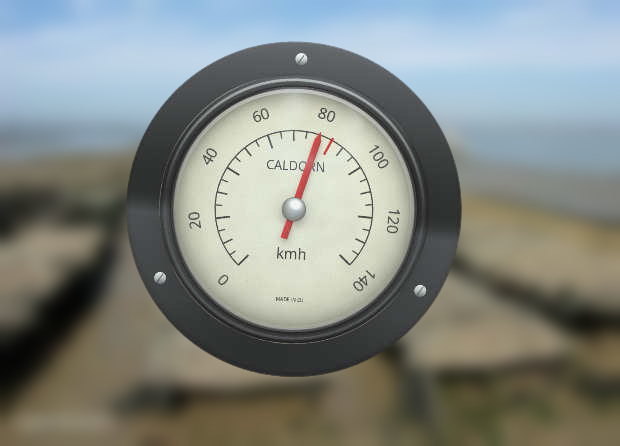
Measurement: 80
